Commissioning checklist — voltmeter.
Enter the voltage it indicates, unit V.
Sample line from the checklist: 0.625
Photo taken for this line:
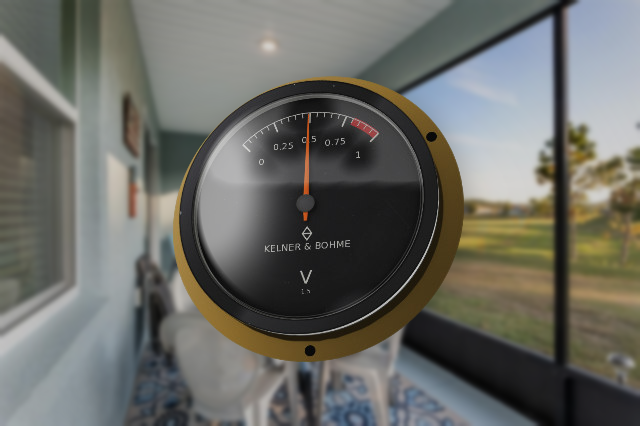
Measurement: 0.5
